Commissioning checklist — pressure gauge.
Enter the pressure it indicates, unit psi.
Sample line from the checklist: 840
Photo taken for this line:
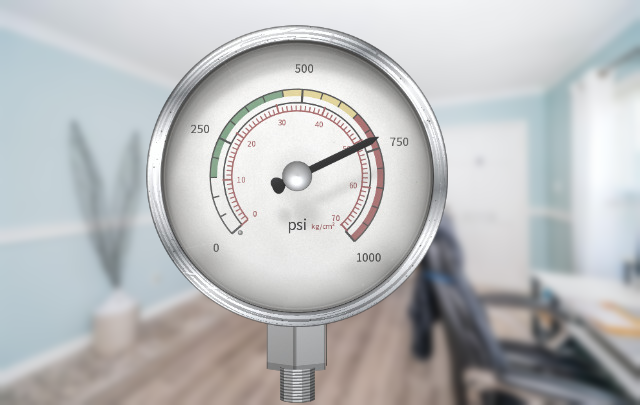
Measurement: 725
